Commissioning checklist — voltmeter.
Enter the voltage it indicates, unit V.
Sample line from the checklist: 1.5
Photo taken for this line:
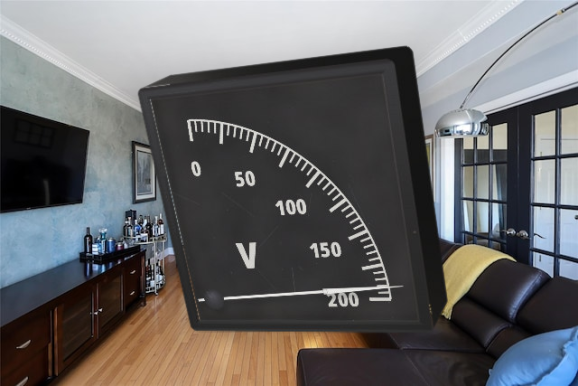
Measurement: 190
